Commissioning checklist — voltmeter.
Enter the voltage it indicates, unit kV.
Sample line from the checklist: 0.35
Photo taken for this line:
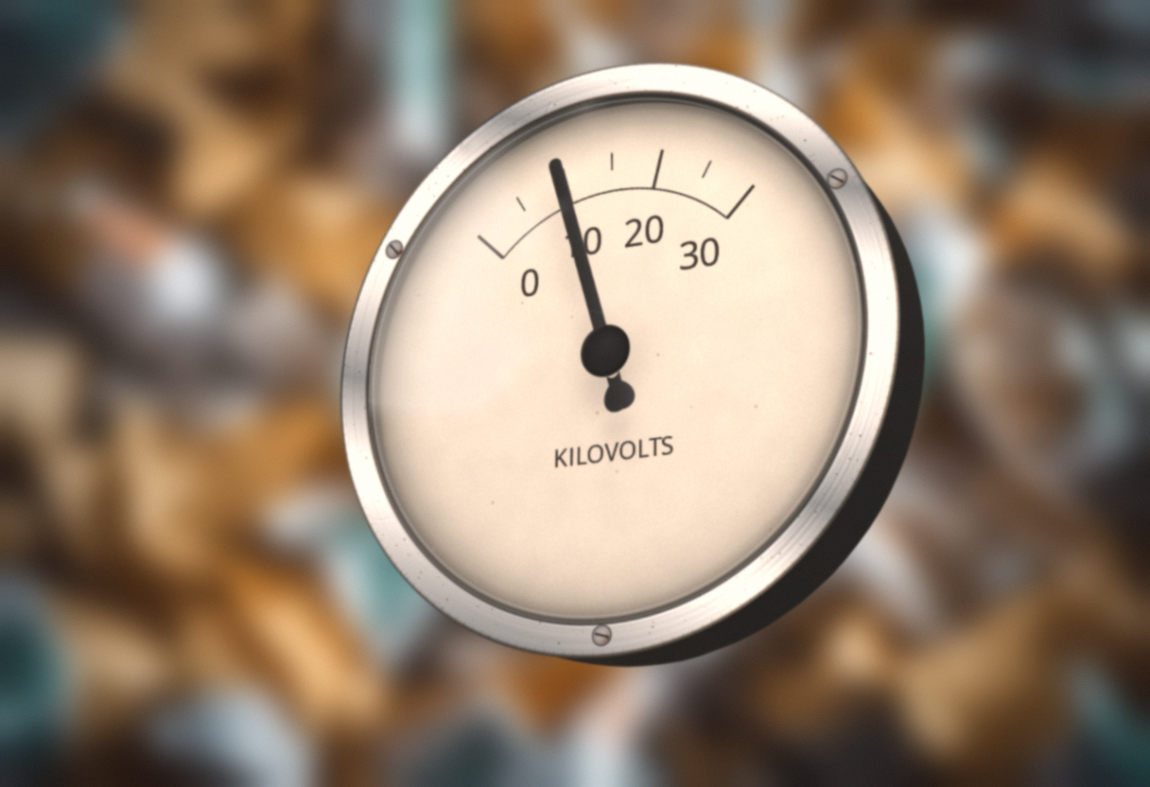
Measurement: 10
